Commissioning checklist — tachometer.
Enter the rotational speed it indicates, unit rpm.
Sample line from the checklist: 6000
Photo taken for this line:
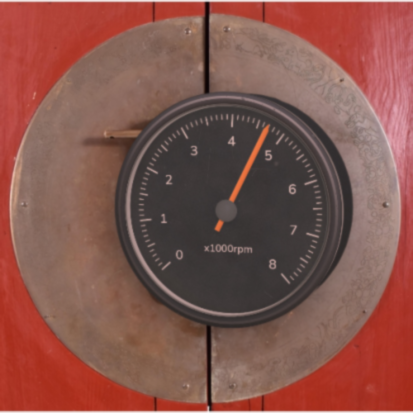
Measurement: 4700
